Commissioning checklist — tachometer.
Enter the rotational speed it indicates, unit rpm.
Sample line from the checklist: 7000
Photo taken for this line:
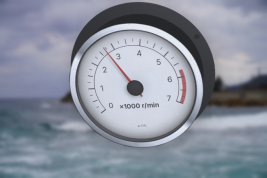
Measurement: 2750
